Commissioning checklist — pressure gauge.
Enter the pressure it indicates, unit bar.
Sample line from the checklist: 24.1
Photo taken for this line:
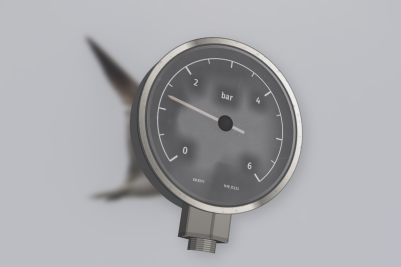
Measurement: 1.25
